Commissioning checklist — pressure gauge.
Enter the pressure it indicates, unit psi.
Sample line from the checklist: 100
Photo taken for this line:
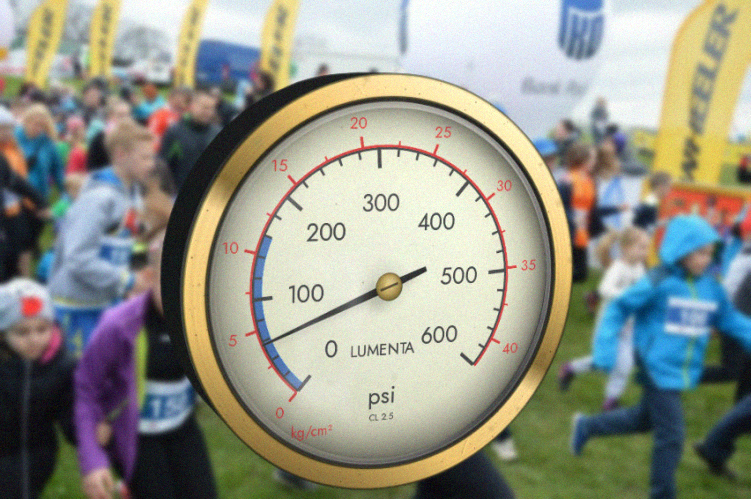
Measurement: 60
